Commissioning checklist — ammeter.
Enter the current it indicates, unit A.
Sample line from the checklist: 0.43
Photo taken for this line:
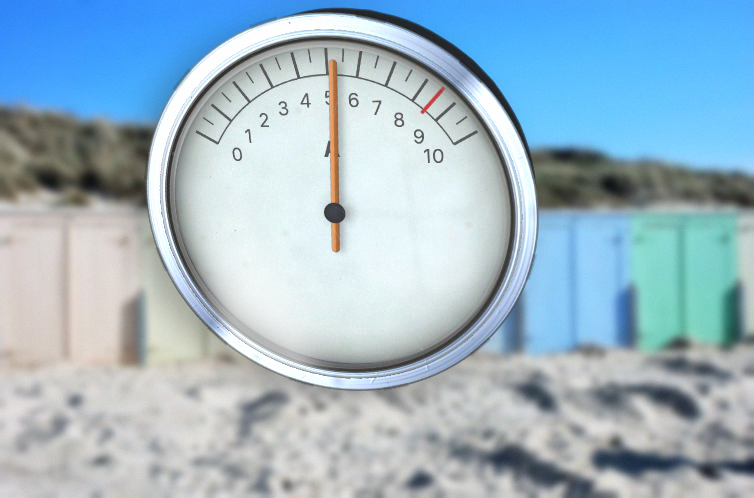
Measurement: 5.25
